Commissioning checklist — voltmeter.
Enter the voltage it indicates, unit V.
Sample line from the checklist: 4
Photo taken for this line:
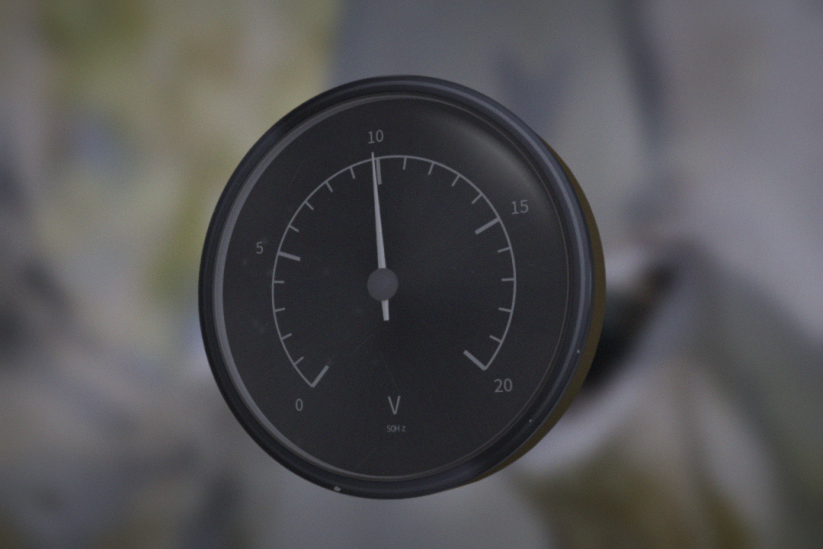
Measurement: 10
